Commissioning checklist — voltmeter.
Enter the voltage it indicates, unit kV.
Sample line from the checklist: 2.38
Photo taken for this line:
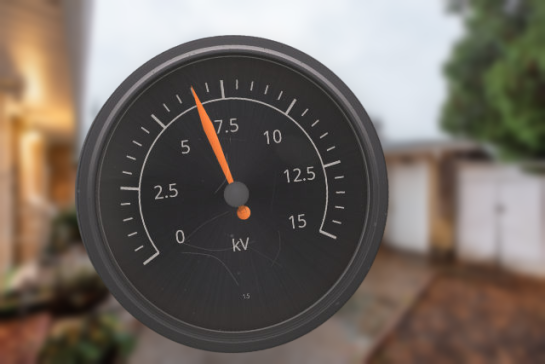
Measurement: 6.5
